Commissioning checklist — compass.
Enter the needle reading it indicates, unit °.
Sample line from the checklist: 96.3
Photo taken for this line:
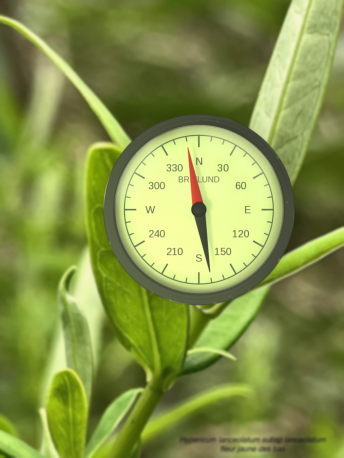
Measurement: 350
